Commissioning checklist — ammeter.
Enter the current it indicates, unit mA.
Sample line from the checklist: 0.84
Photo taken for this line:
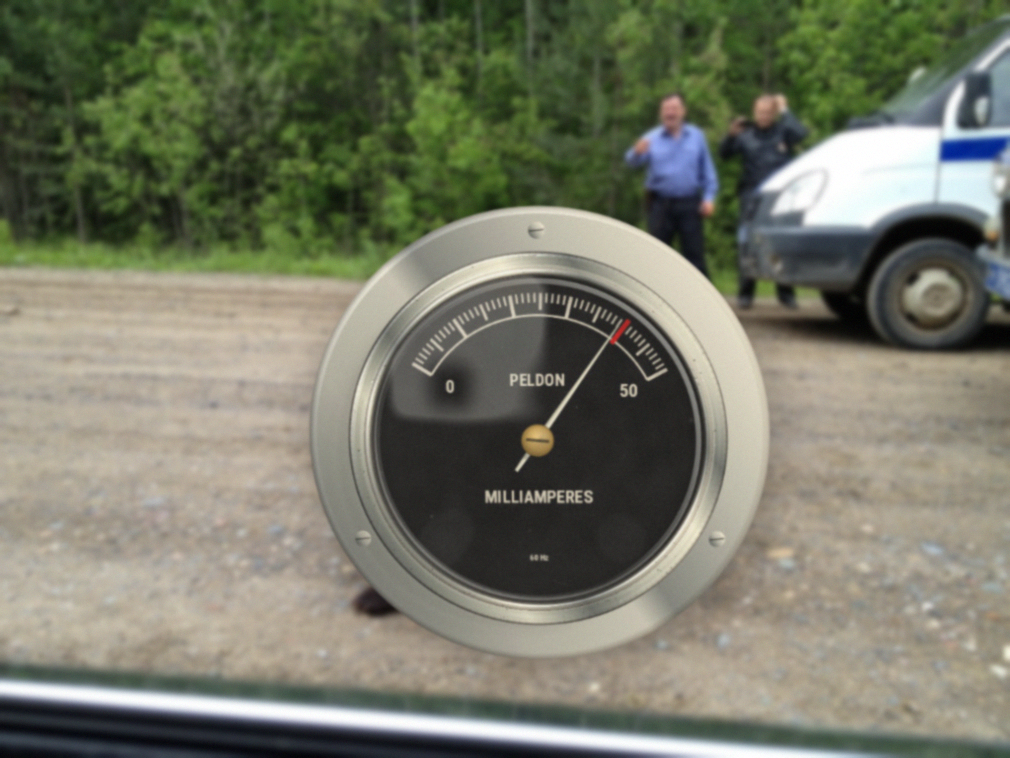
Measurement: 39
